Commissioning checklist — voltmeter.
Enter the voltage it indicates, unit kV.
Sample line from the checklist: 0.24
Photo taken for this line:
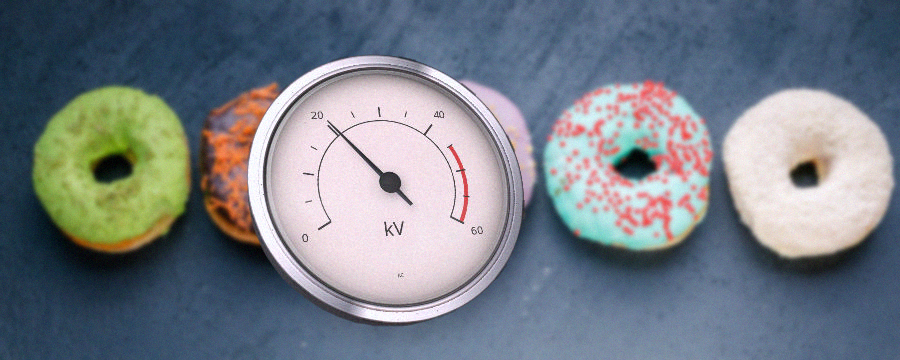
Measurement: 20
